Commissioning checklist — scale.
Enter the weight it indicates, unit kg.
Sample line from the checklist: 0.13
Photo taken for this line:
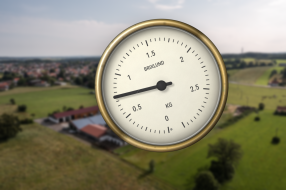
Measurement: 0.75
